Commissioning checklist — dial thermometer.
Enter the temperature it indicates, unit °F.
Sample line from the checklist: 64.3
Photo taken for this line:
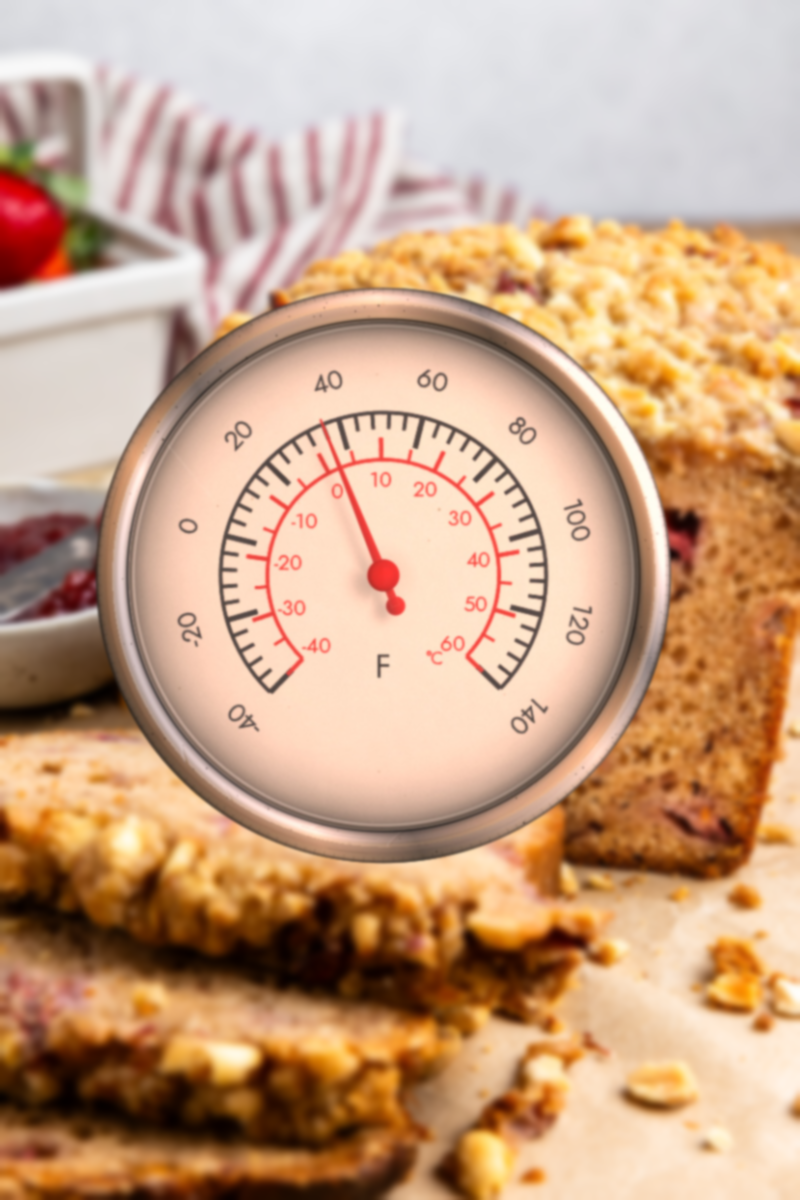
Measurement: 36
